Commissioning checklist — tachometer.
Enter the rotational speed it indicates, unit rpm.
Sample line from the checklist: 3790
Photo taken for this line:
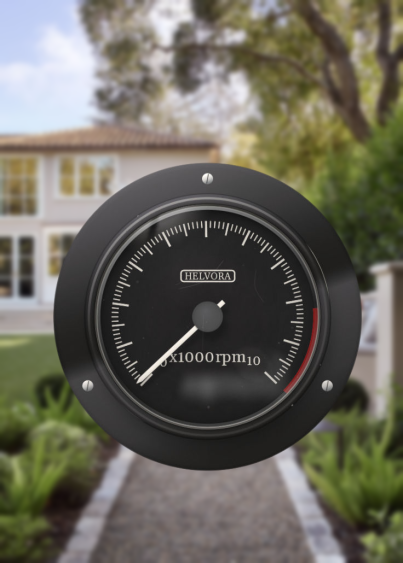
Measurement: 100
